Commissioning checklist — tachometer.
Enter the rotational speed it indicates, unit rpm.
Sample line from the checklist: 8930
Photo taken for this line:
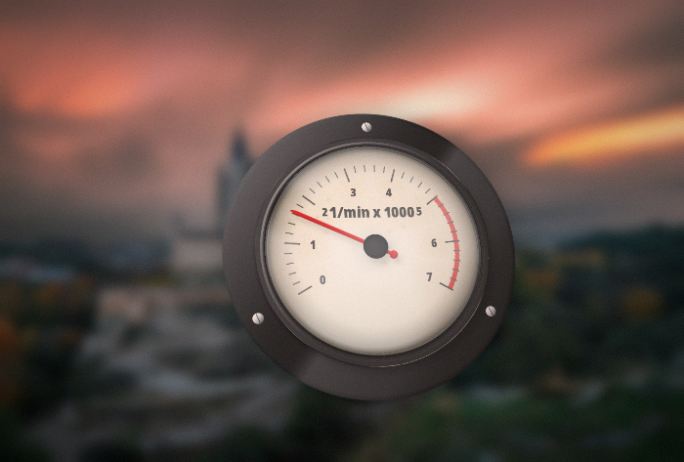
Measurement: 1600
